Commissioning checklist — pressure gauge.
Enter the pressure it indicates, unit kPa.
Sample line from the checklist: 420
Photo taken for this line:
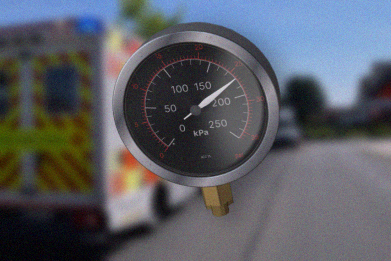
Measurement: 180
